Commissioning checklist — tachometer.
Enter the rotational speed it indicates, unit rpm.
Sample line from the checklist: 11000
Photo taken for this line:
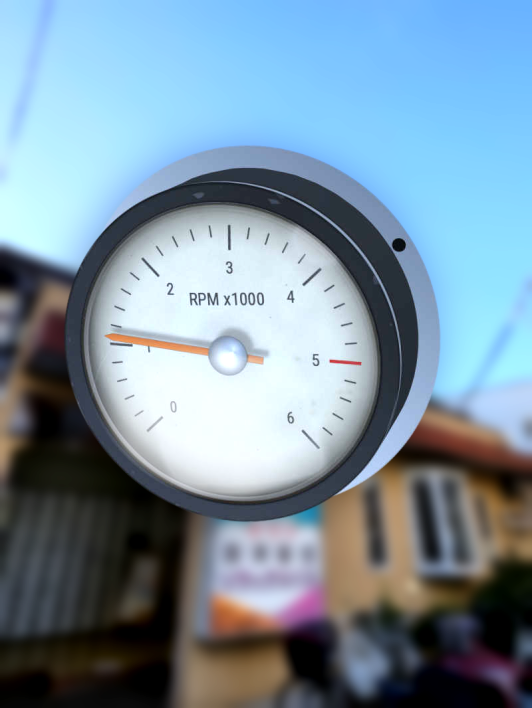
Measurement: 1100
